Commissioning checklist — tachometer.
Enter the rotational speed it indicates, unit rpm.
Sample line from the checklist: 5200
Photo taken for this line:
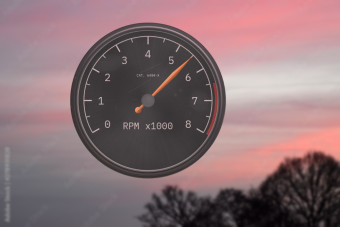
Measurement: 5500
